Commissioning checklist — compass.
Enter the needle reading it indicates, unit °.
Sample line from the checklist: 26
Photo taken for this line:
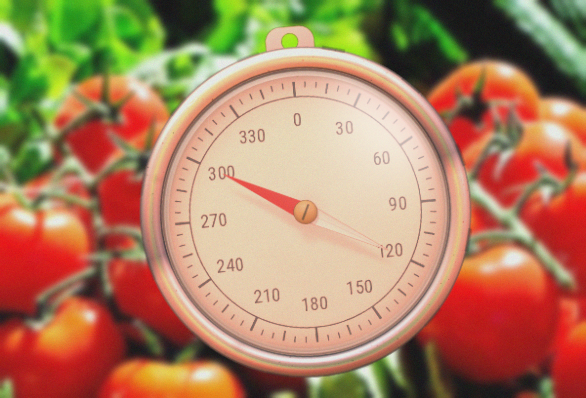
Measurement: 300
